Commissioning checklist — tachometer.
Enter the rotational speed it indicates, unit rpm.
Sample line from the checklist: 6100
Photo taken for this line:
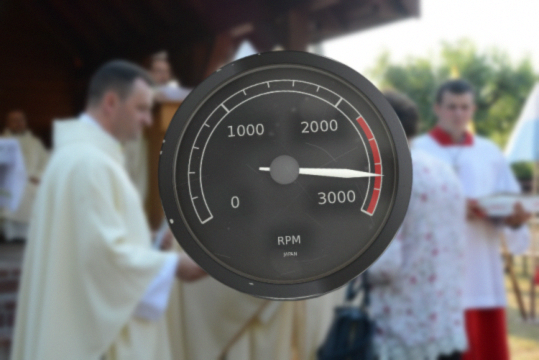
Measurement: 2700
